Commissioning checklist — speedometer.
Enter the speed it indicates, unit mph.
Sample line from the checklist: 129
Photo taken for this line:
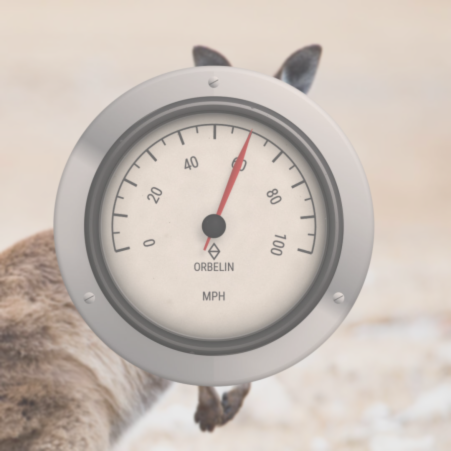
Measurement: 60
